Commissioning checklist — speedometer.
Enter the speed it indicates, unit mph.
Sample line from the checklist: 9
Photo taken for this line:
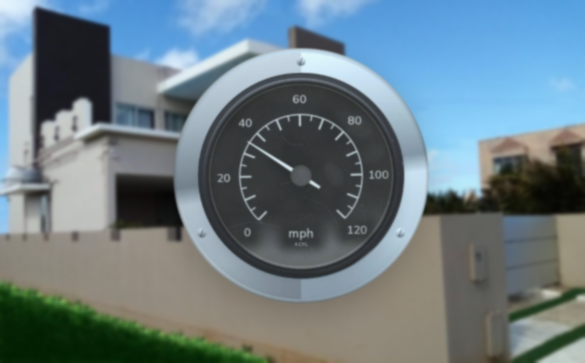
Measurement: 35
